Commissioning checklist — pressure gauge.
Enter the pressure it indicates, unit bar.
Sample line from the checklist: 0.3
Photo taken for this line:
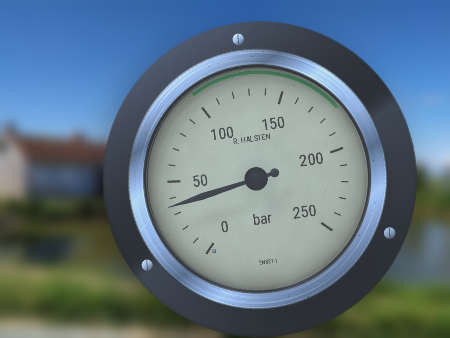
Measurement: 35
